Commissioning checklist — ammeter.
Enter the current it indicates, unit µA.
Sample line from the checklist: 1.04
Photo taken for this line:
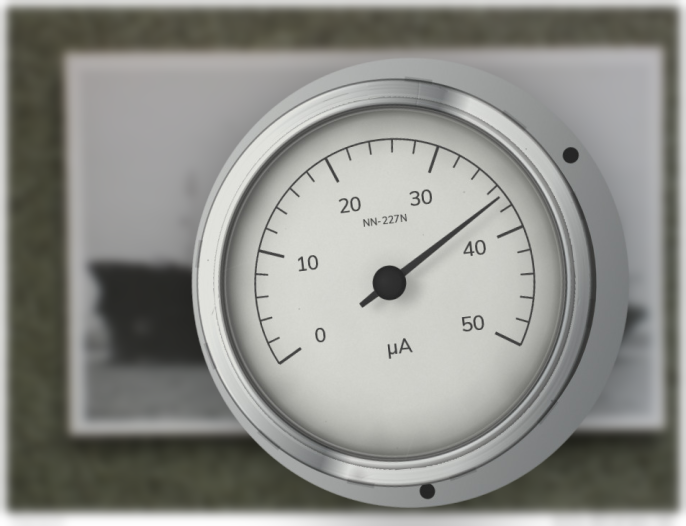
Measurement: 37
